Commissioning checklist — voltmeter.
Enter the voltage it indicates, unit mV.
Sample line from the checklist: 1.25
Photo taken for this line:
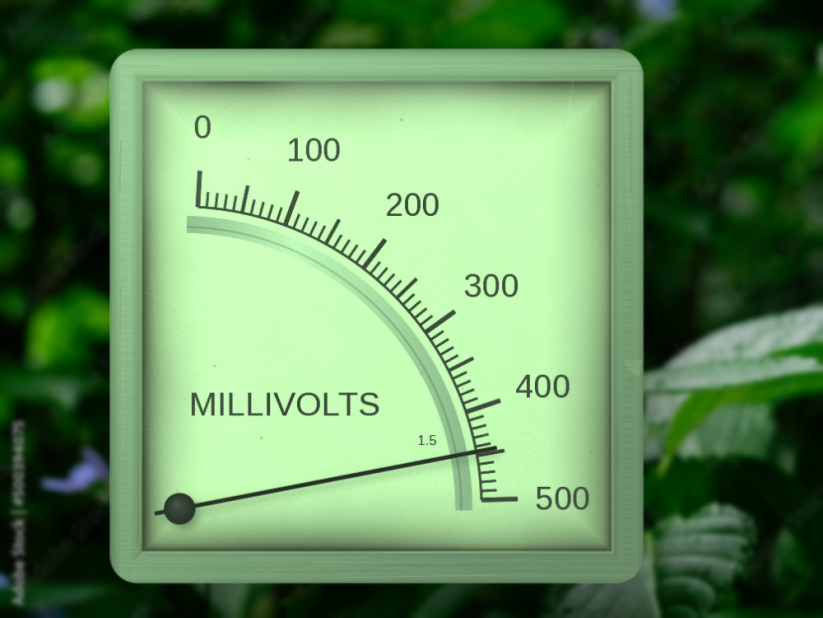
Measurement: 445
